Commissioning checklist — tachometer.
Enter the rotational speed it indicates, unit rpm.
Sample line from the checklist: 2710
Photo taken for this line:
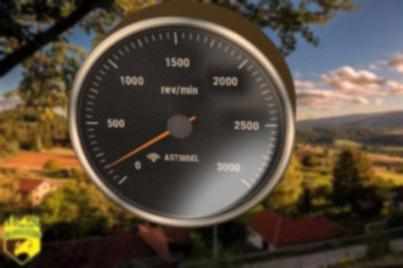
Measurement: 150
